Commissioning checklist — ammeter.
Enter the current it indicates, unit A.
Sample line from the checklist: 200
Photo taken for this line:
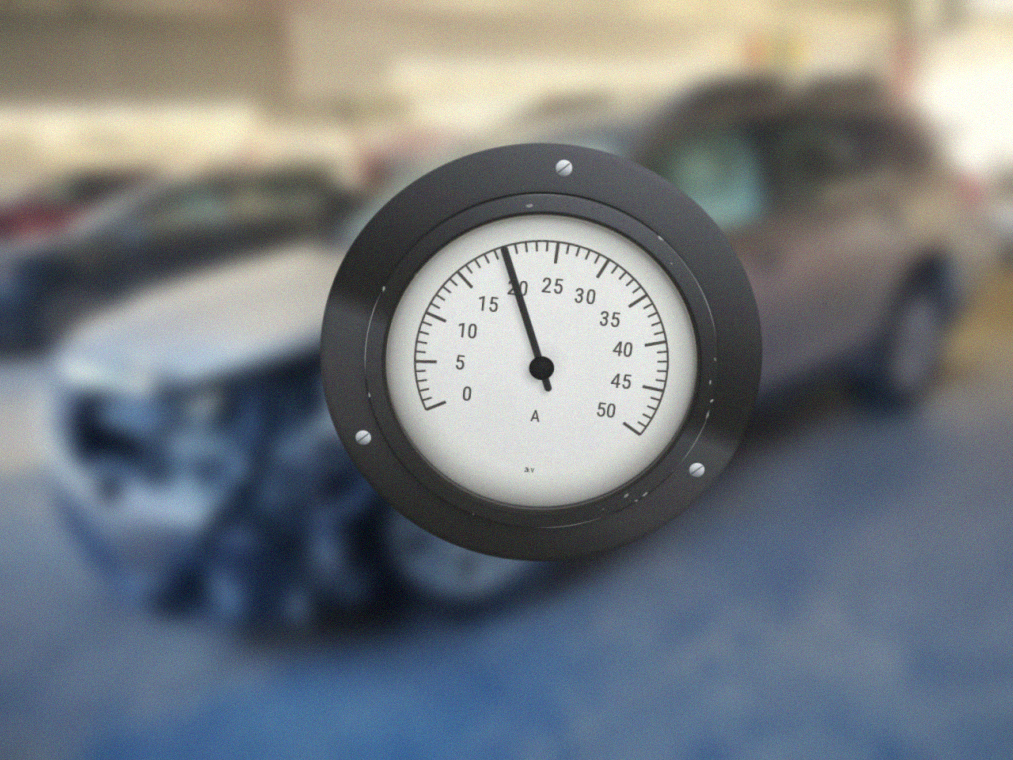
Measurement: 20
